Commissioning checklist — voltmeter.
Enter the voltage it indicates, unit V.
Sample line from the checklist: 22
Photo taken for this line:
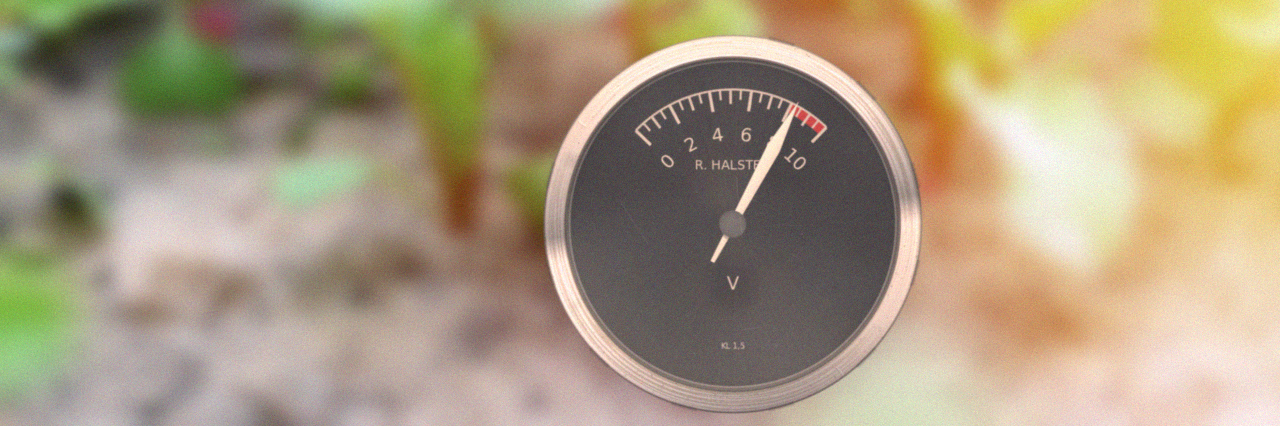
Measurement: 8.25
